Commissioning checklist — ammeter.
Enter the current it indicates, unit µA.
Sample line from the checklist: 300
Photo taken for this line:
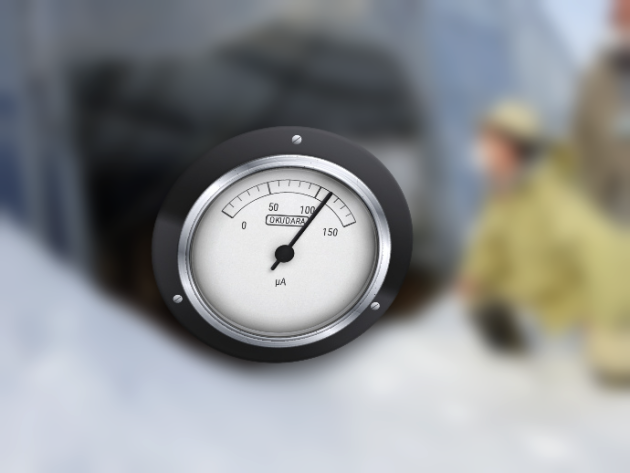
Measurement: 110
